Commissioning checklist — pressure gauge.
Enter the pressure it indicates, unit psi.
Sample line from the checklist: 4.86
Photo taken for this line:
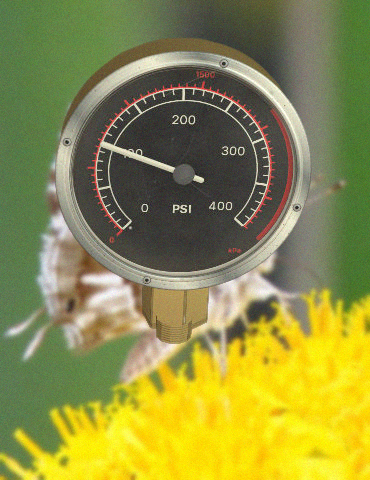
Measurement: 100
